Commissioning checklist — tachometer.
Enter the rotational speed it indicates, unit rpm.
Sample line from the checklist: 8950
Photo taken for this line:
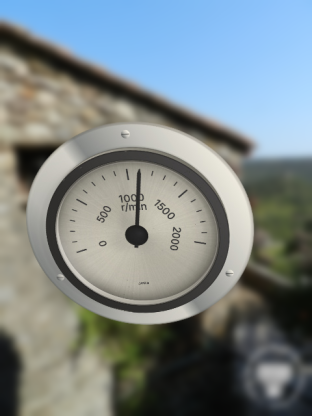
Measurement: 1100
